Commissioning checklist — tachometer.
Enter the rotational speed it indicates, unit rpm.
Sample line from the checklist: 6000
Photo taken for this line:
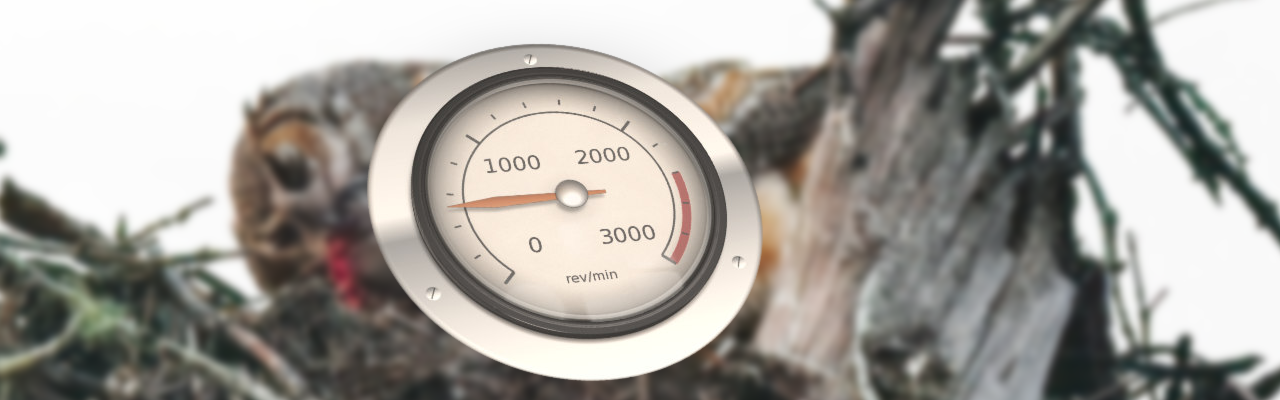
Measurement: 500
